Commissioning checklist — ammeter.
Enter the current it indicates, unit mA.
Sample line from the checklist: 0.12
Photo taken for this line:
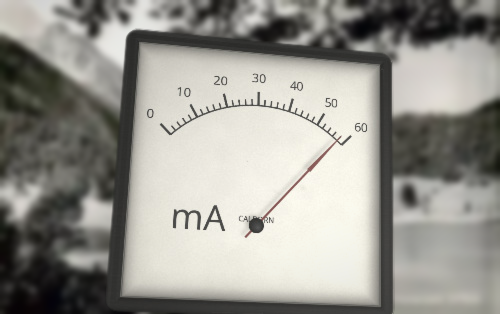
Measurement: 58
